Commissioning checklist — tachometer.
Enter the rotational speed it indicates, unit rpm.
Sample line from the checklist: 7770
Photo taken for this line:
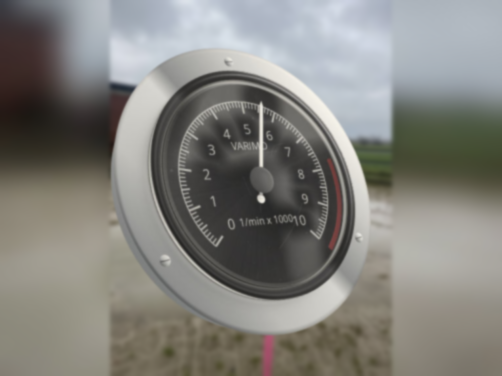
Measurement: 5500
